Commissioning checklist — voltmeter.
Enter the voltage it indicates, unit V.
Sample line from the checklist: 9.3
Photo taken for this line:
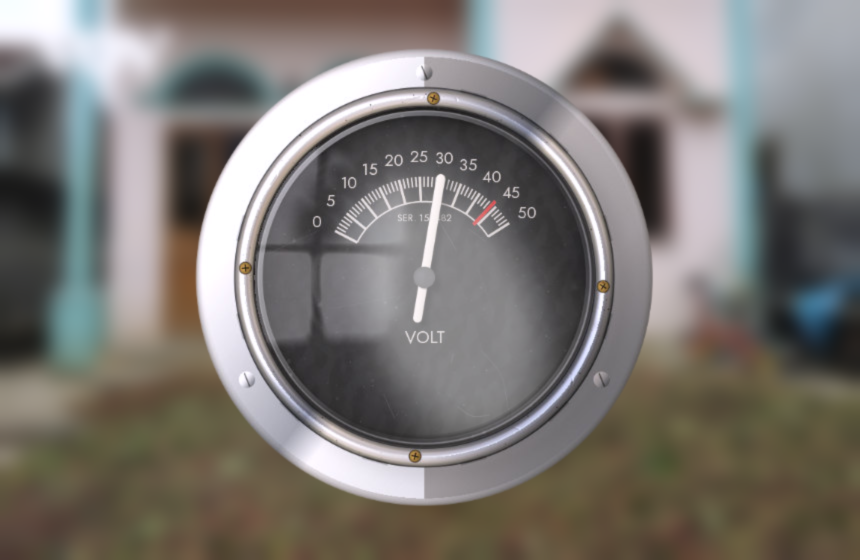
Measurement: 30
